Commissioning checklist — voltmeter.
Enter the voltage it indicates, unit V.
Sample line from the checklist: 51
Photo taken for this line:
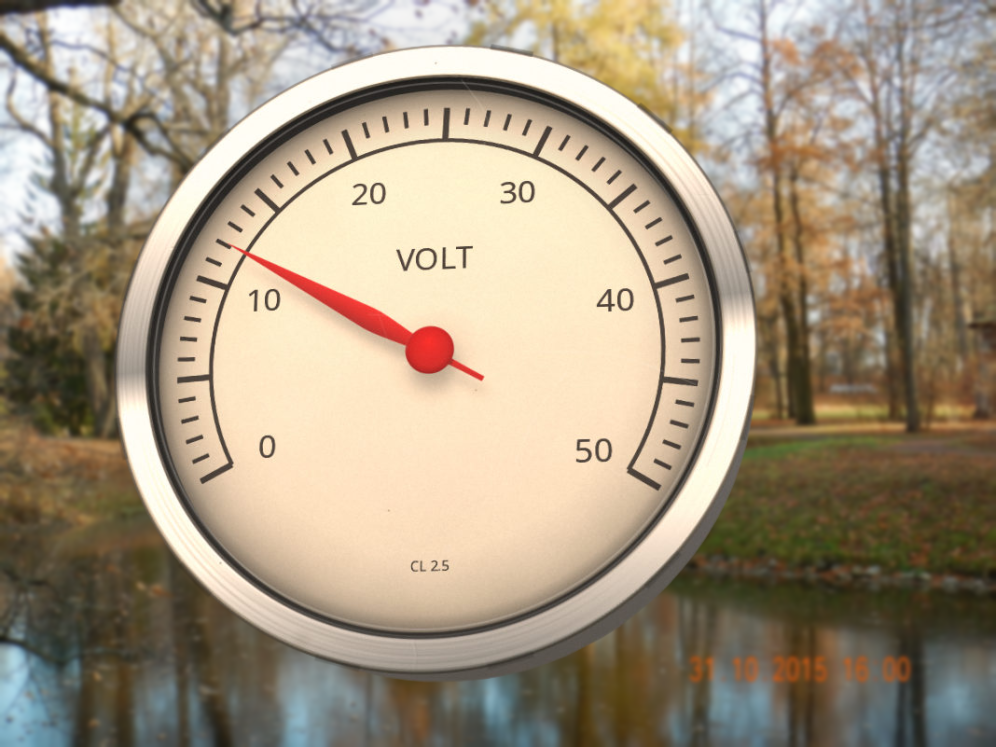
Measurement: 12
